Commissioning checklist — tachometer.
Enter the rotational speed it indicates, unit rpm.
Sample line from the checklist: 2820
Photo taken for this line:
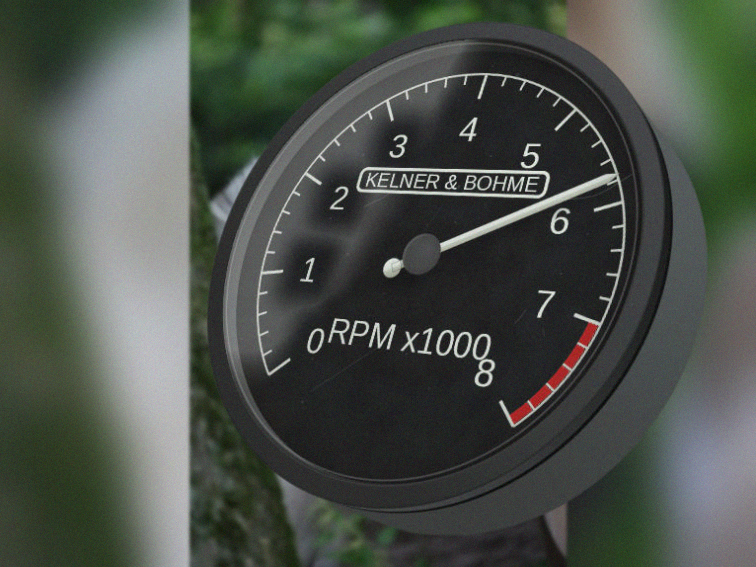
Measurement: 5800
